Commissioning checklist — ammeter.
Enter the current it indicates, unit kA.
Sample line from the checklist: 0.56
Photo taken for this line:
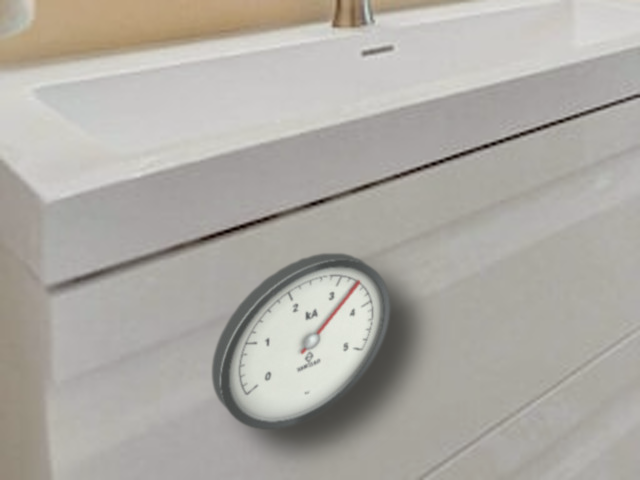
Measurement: 3.4
